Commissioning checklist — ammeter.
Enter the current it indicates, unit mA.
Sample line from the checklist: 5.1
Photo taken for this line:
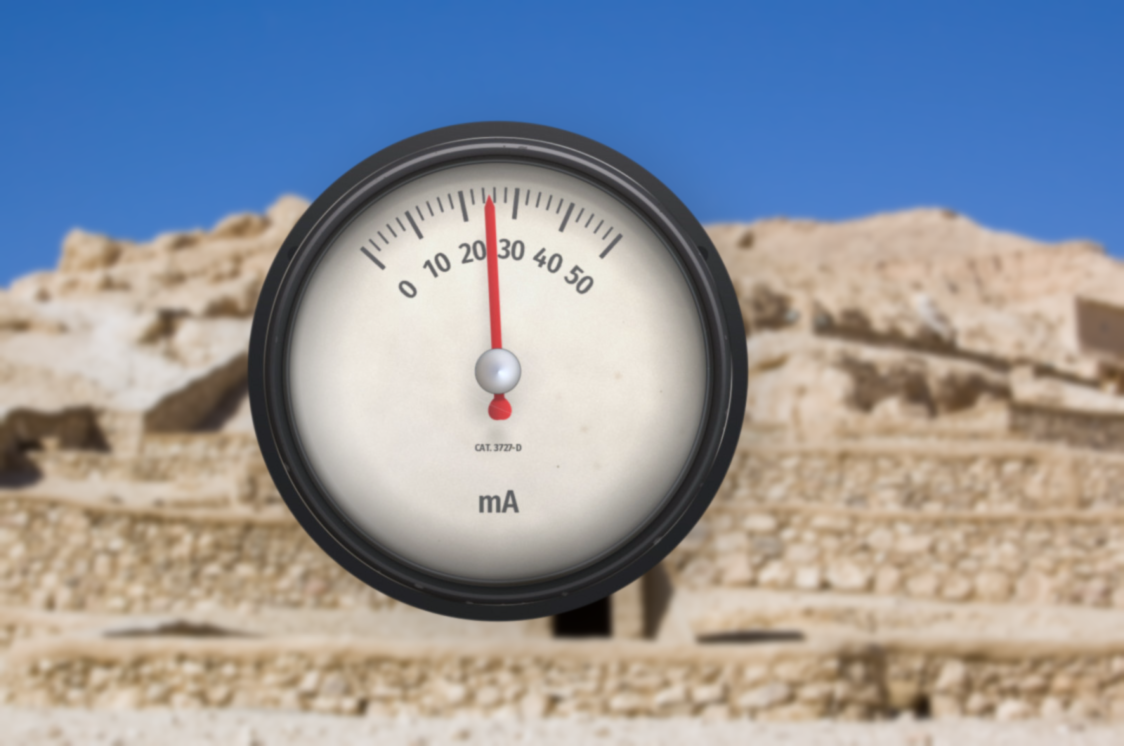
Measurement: 25
